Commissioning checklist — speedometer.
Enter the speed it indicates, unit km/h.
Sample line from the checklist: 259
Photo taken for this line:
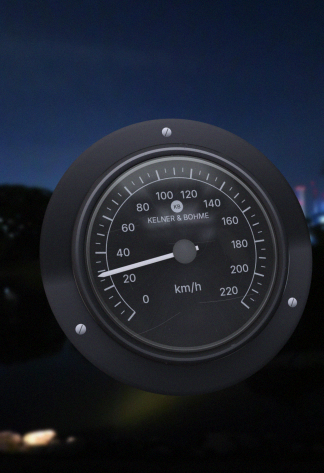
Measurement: 27.5
